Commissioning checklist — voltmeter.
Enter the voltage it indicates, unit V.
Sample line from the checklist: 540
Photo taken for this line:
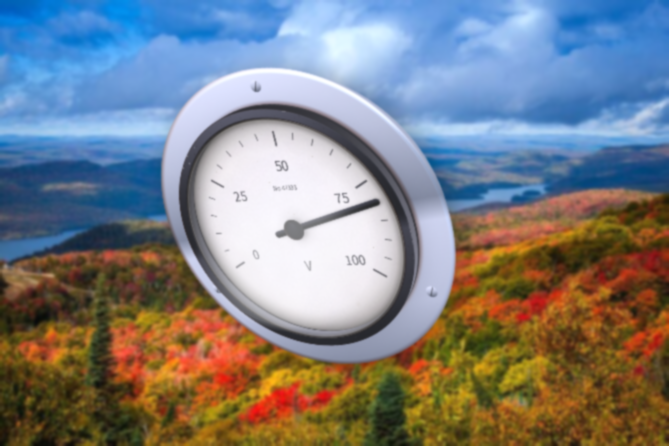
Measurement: 80
